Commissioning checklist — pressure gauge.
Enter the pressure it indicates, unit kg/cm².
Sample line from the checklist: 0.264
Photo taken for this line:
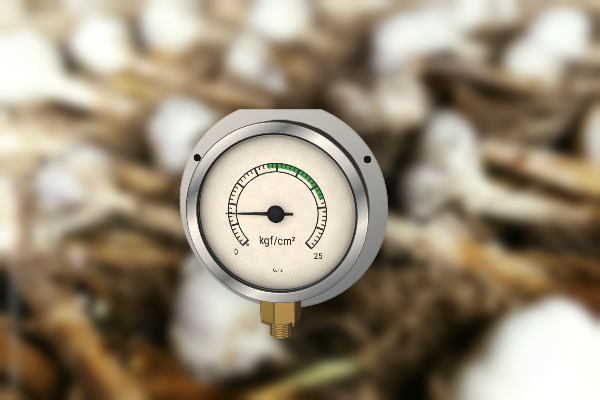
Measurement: 4
